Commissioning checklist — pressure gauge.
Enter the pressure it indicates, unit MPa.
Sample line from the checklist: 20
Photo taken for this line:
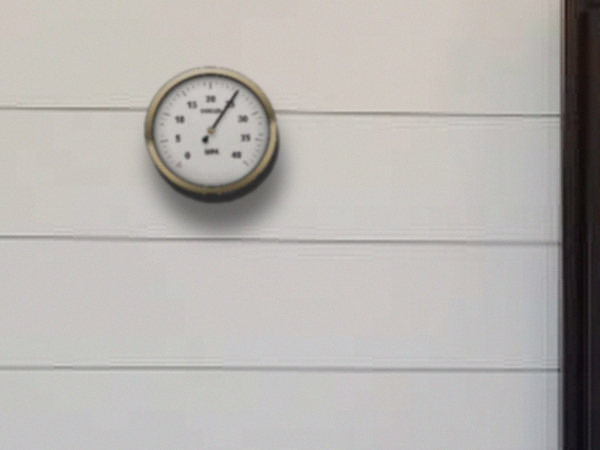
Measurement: 25
